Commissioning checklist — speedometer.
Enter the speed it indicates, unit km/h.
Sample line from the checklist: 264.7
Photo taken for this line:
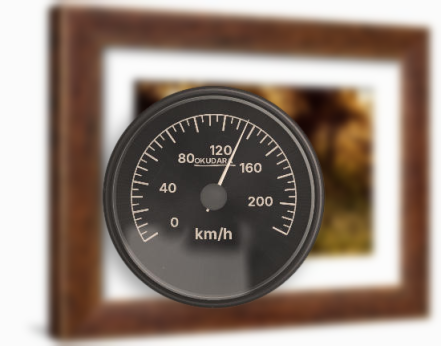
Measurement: 135
